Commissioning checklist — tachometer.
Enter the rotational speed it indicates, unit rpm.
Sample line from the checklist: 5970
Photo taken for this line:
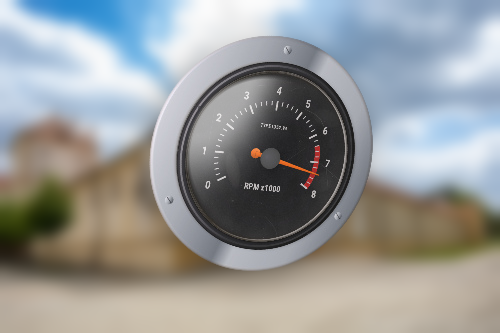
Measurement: 7400
